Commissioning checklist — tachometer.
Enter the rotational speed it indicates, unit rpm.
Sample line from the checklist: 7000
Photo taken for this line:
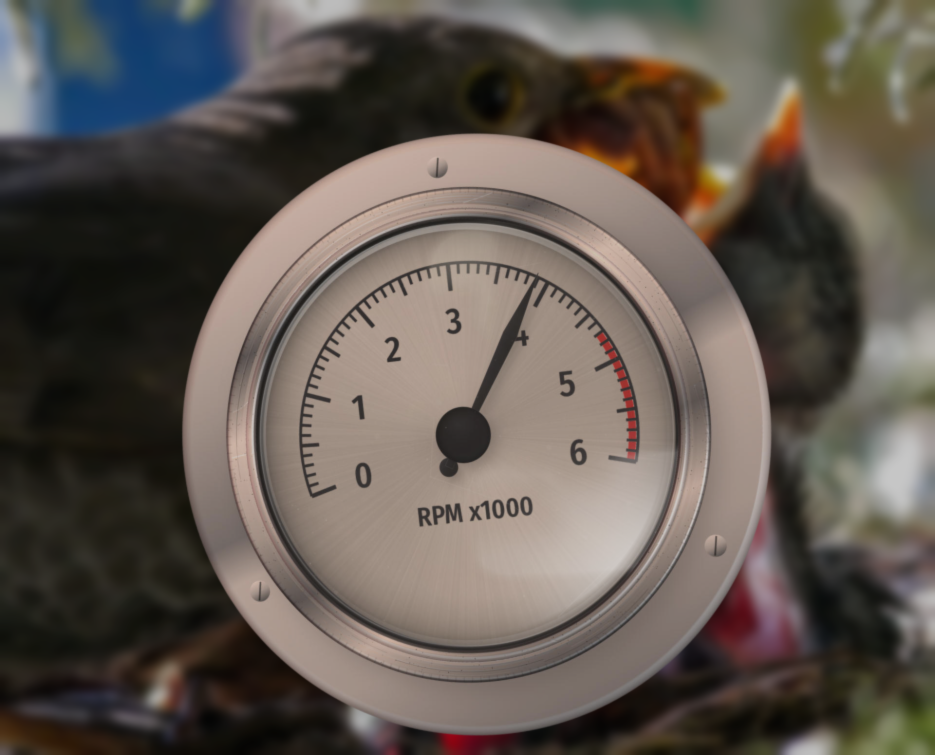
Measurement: 3900
